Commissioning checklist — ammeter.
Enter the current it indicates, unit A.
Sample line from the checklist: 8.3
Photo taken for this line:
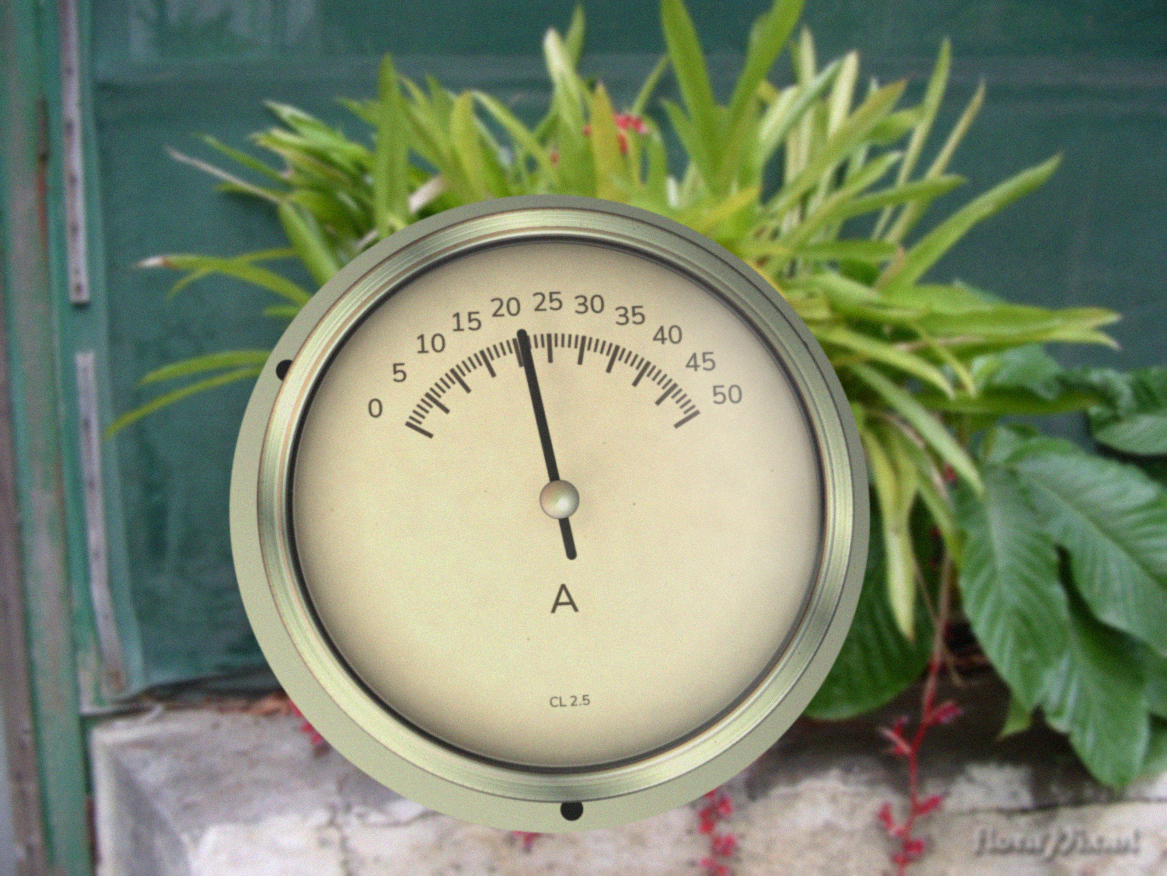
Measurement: 21
